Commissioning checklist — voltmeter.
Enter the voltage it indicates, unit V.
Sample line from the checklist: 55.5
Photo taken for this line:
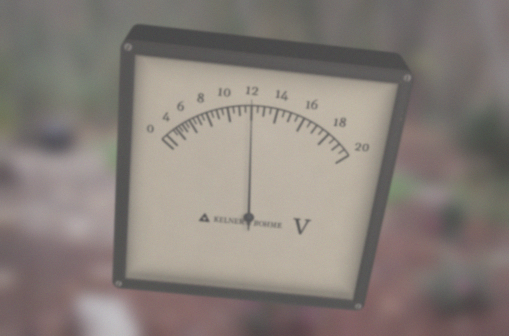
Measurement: 12
